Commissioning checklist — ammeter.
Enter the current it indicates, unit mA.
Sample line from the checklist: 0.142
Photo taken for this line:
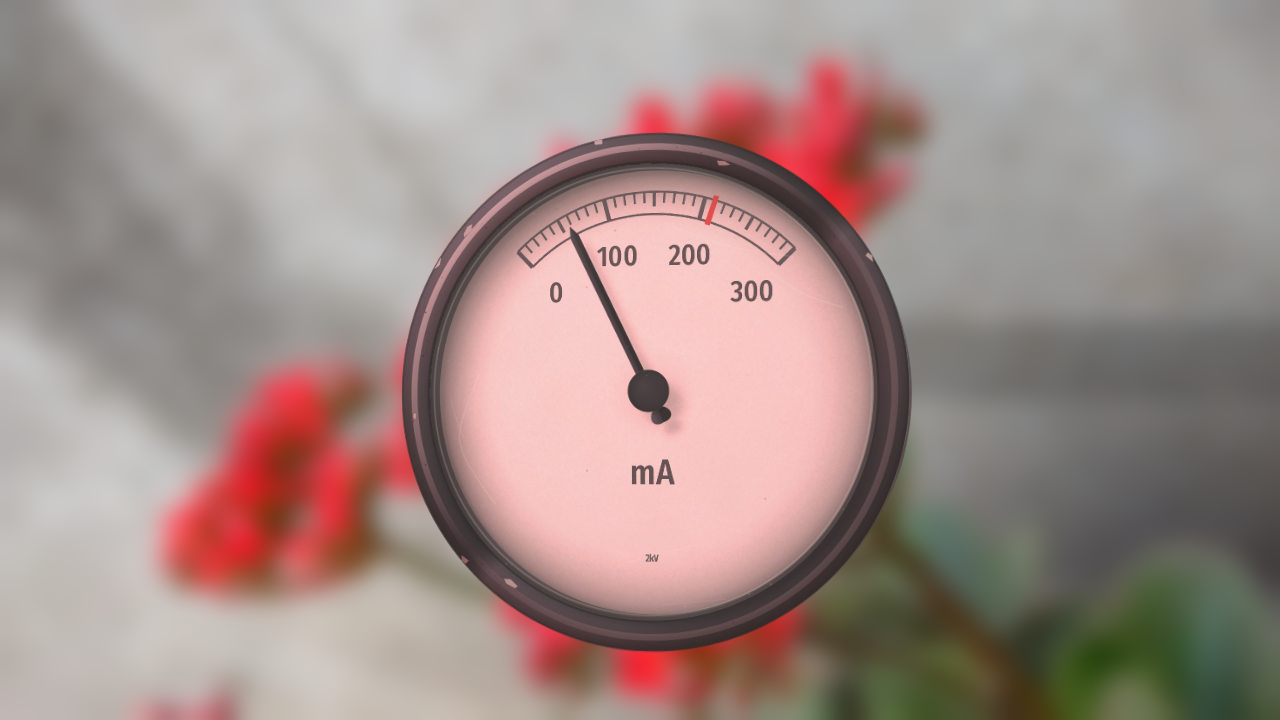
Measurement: 60
